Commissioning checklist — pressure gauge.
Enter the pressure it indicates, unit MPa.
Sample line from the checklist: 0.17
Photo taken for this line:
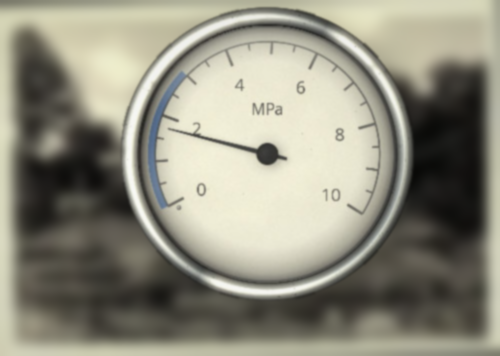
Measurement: 1.75
